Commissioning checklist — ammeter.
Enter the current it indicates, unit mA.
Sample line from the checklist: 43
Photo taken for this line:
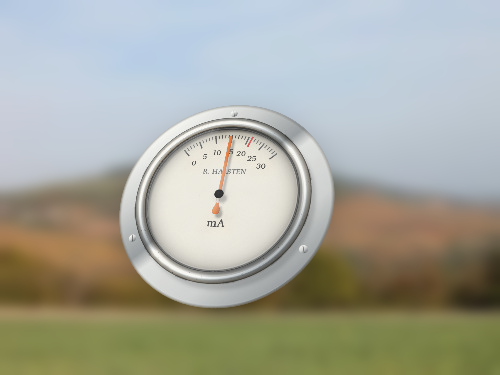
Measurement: 15
